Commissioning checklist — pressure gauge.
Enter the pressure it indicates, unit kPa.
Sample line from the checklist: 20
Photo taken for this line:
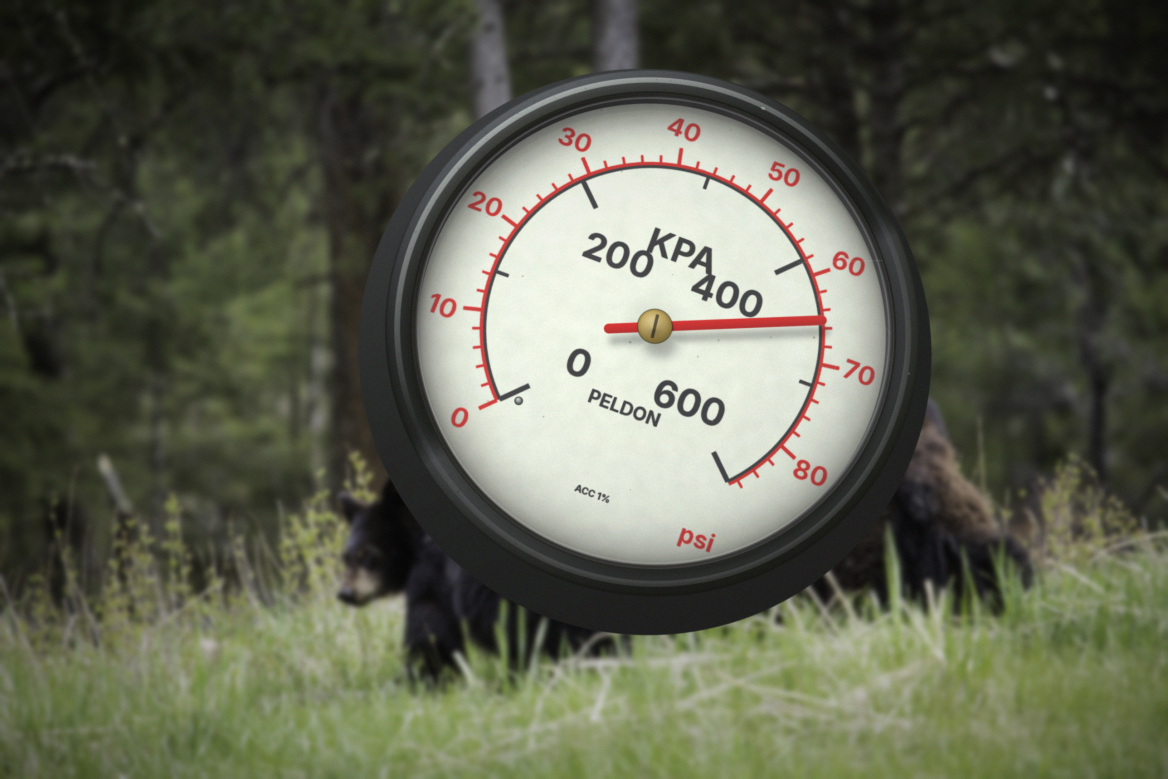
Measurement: 450
